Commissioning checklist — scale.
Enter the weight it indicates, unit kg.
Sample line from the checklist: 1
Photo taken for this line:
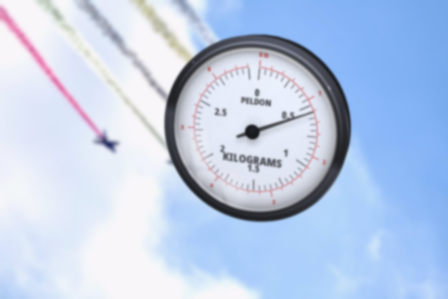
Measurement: 0.55
